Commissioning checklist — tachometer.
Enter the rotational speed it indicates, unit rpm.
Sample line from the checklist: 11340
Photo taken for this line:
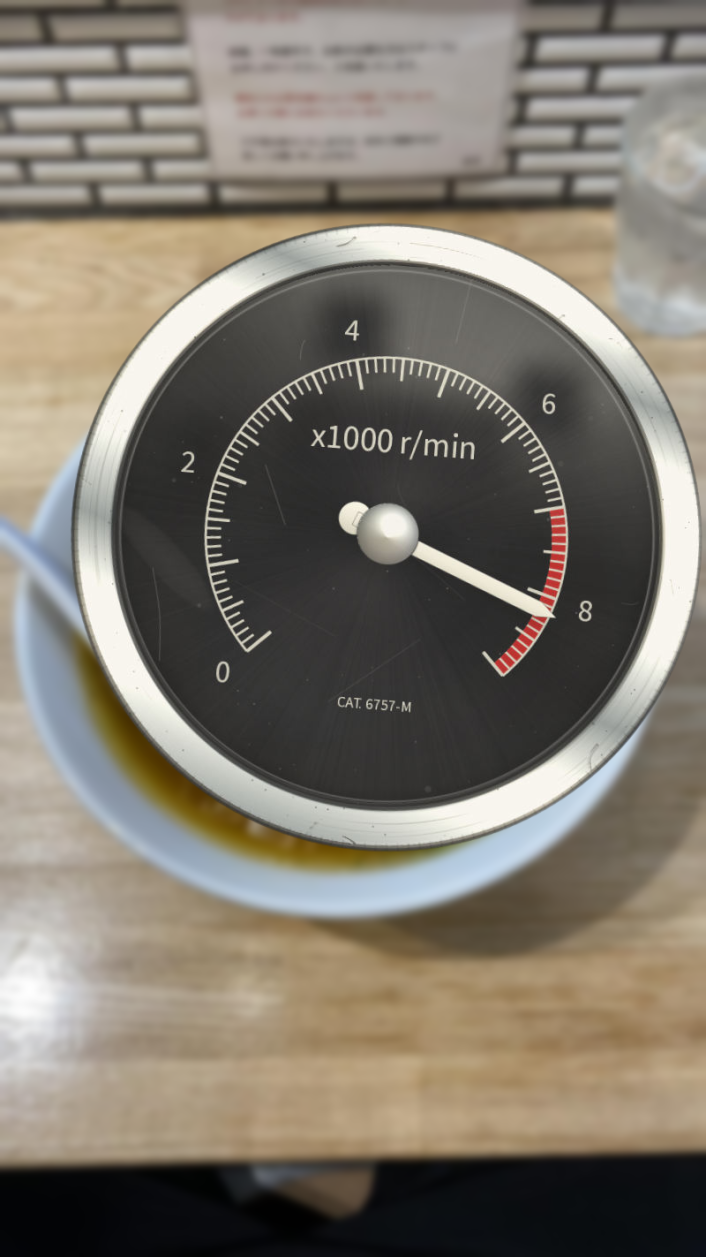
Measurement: 8200
